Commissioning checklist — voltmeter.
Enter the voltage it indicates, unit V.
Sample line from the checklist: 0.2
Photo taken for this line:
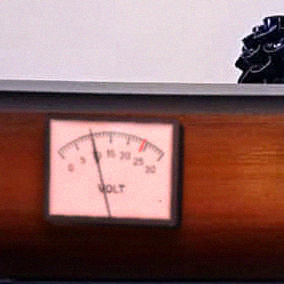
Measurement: 10
